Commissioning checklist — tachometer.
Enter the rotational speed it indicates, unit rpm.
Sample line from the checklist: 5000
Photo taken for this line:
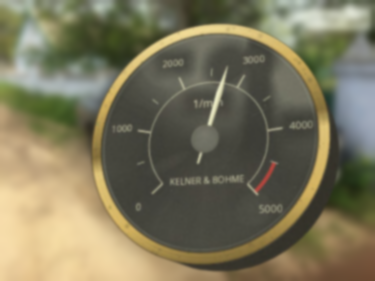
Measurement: 2750
